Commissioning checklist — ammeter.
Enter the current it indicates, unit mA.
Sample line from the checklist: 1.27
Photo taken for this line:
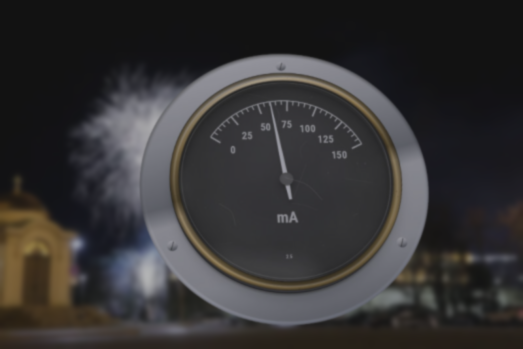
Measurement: 60
